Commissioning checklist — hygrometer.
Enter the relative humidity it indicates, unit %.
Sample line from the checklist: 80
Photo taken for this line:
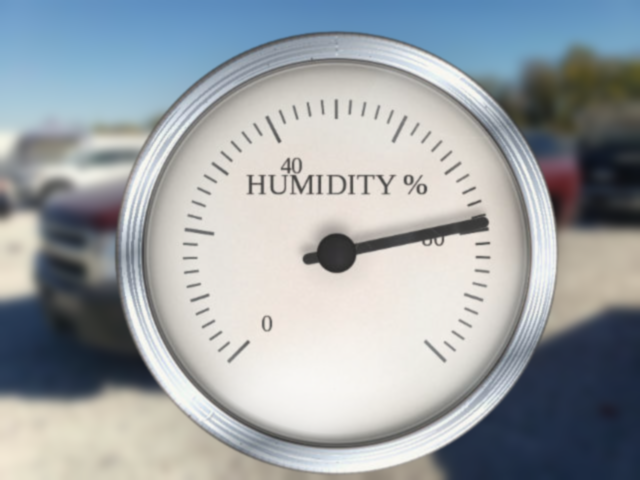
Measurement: 79
